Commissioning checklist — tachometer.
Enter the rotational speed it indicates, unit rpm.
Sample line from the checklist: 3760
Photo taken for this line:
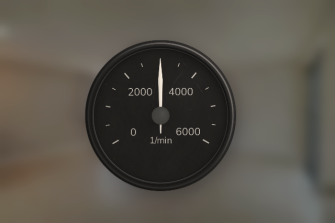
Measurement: 3000
